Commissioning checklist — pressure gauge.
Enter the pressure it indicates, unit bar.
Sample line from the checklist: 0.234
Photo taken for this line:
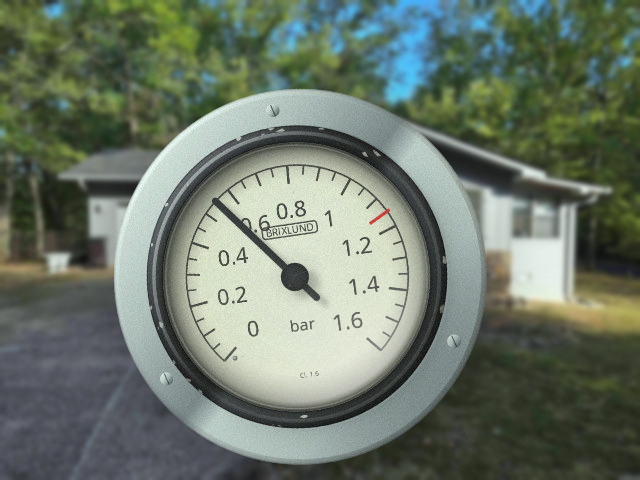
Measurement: 0.55
